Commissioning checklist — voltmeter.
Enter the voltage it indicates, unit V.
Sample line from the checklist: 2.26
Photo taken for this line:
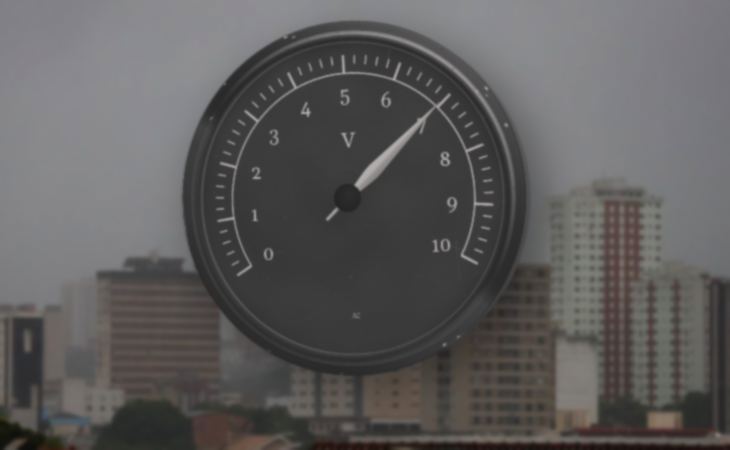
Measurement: 7
